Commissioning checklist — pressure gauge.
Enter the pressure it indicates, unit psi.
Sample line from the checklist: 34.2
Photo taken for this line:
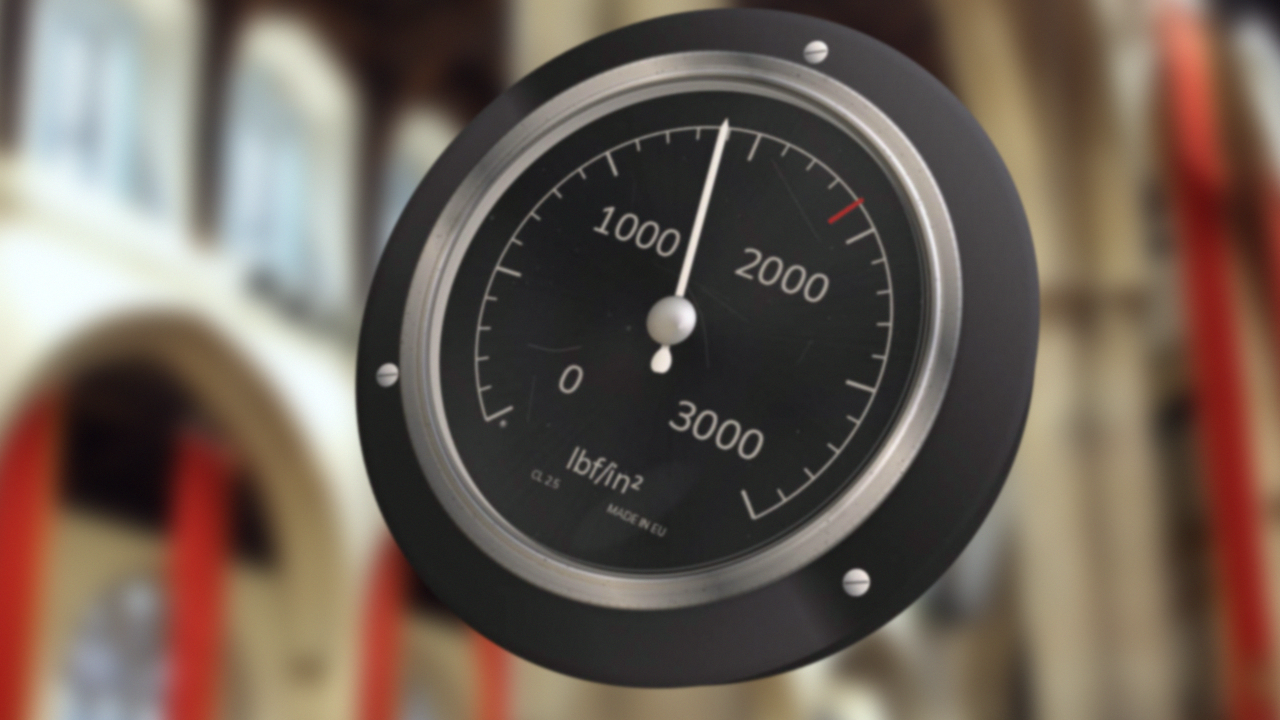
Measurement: 1400
